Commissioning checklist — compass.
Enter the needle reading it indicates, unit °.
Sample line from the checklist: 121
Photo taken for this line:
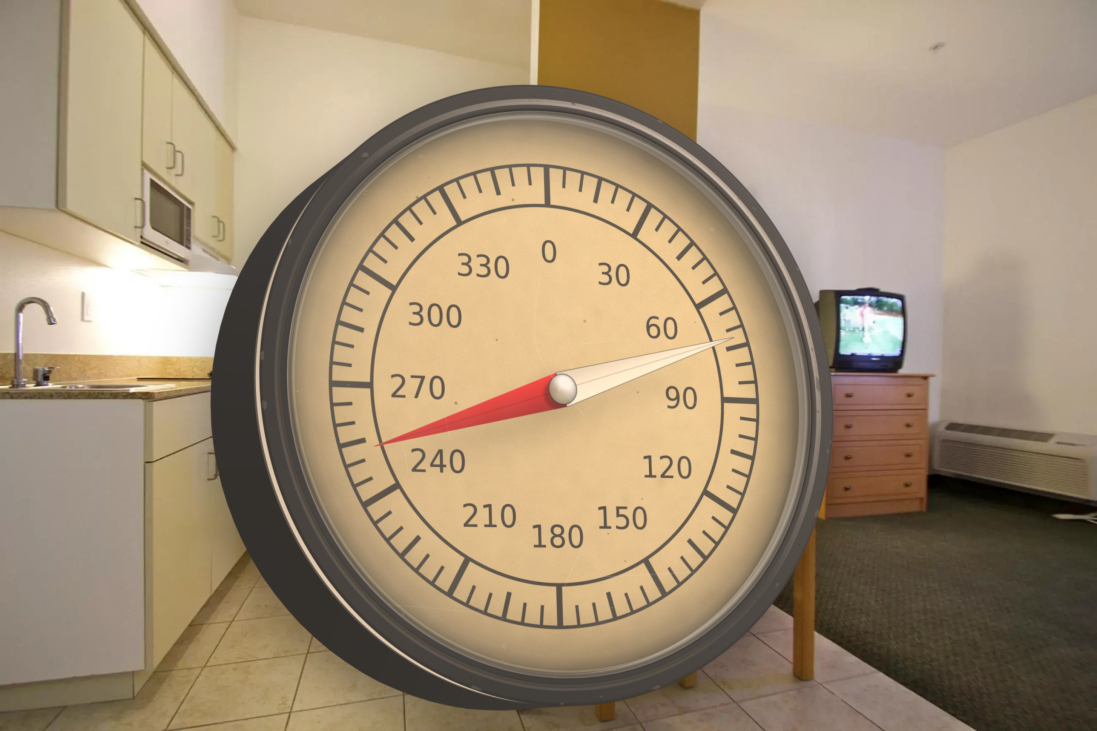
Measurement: 252.5
